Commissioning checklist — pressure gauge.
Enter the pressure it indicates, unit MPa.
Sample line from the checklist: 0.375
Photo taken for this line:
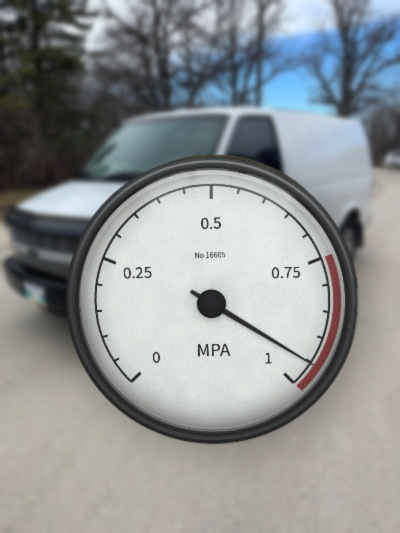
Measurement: 0.95
